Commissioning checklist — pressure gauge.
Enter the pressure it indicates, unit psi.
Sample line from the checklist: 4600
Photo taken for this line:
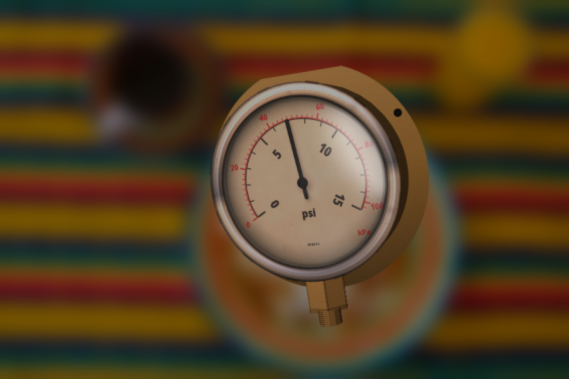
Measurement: 7
